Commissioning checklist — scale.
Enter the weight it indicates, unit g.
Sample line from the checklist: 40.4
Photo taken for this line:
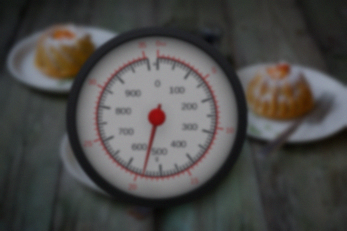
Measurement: 550
